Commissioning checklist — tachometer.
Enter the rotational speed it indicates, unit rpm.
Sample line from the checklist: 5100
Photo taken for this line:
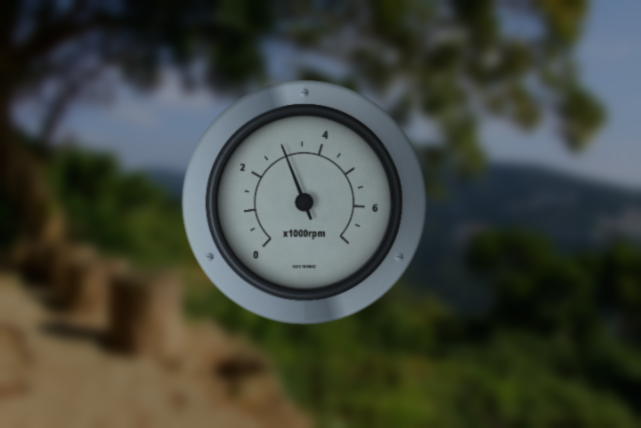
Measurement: 3000
